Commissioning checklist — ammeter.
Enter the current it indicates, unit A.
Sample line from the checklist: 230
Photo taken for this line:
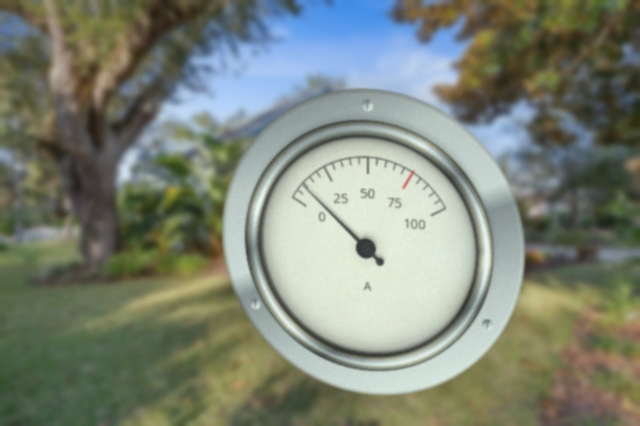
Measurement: 10
